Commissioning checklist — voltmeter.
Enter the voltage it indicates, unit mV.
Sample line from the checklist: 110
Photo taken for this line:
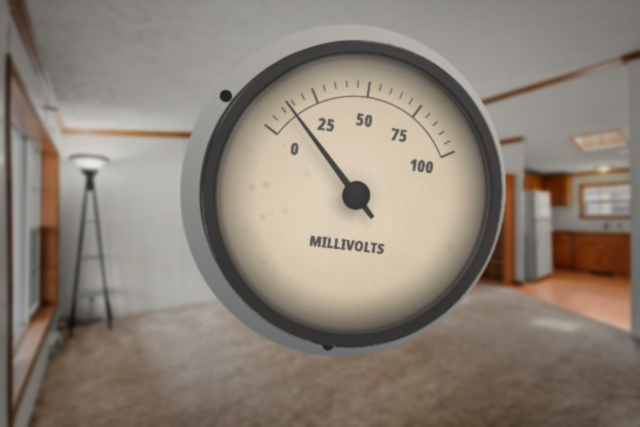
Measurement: 12.5
